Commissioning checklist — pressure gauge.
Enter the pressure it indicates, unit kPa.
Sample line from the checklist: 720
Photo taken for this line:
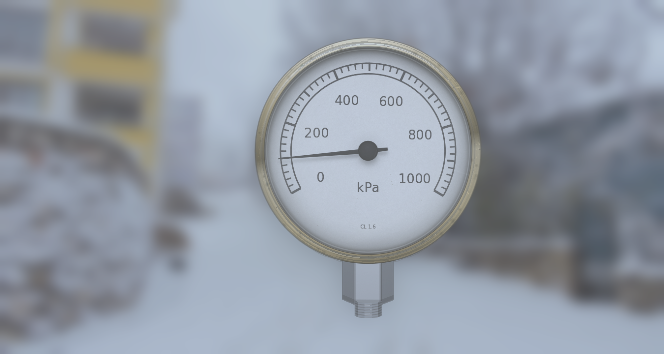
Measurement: 100
